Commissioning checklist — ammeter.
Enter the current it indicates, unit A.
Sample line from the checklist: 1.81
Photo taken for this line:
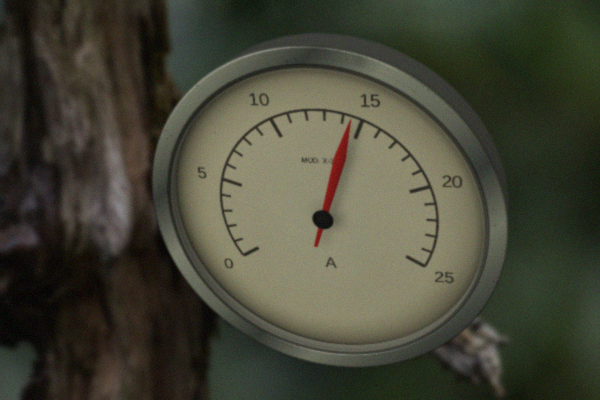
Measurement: 14.5
